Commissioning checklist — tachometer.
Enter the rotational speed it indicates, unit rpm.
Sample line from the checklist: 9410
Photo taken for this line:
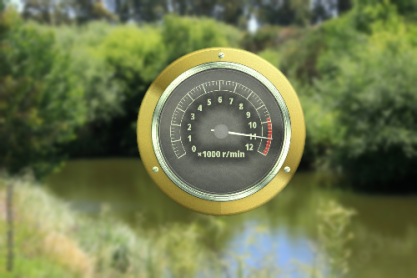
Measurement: 11000
